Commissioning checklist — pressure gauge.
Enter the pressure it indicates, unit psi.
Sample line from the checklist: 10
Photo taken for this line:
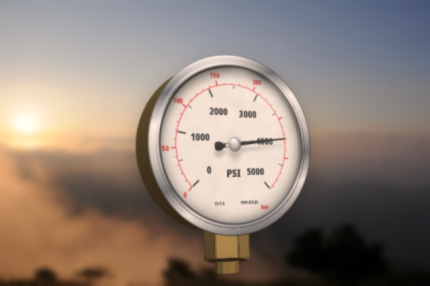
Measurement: 4000
